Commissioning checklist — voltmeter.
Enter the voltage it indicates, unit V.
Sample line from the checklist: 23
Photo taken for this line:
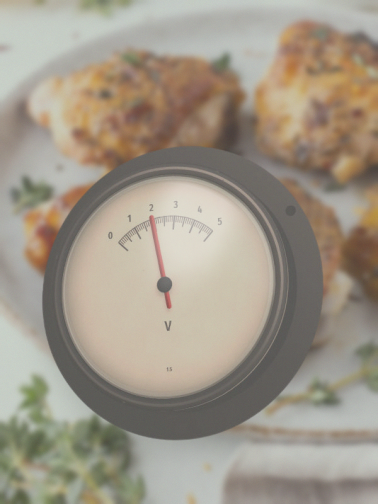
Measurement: 2
